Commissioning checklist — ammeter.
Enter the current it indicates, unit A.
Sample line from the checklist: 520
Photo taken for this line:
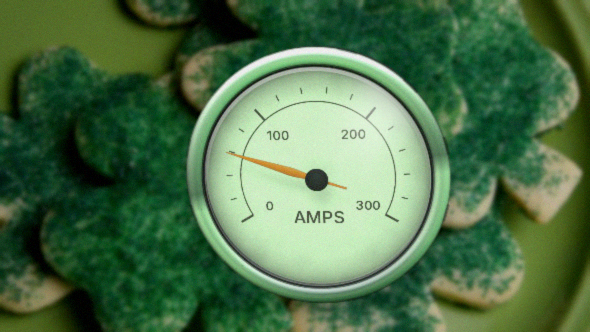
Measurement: 60
